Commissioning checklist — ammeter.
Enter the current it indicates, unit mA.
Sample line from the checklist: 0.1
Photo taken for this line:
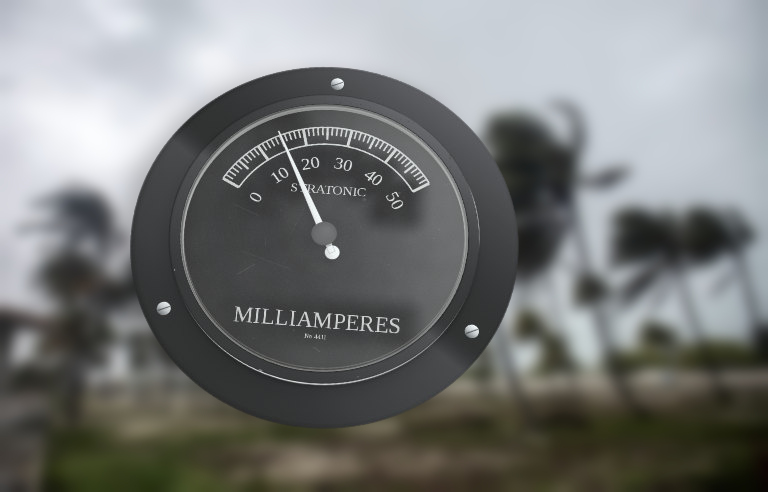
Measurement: 15
